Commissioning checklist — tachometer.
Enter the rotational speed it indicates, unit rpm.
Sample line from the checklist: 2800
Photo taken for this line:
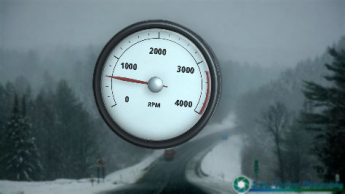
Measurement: 600
